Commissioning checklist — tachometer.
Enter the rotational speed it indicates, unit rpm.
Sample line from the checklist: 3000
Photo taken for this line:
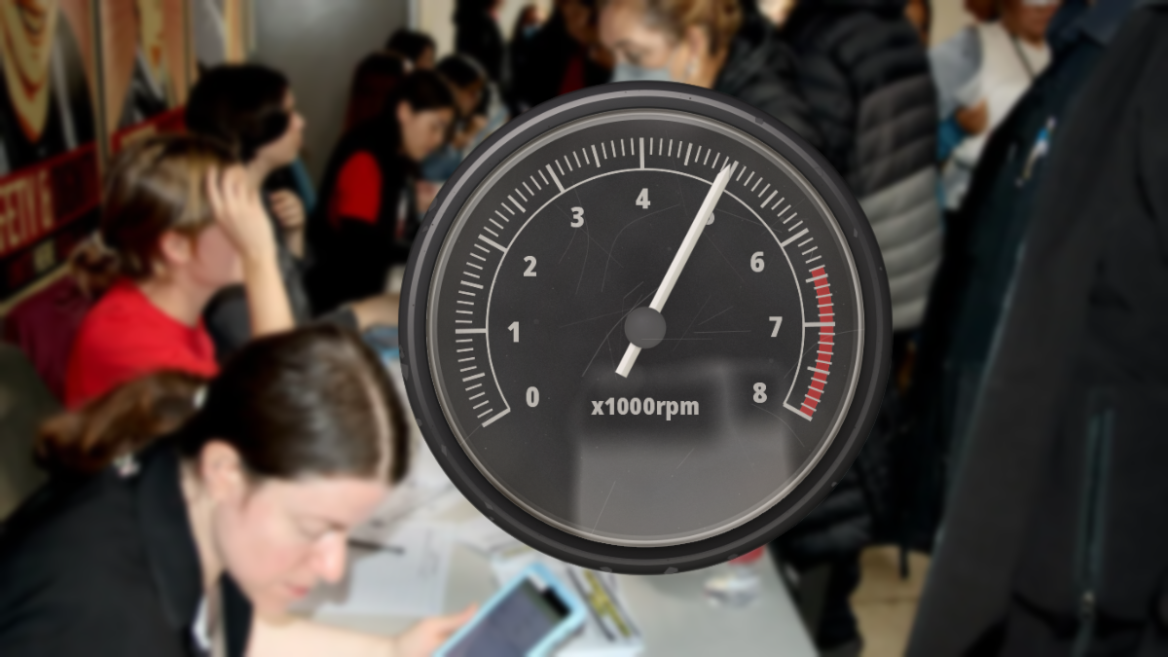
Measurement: 4950
